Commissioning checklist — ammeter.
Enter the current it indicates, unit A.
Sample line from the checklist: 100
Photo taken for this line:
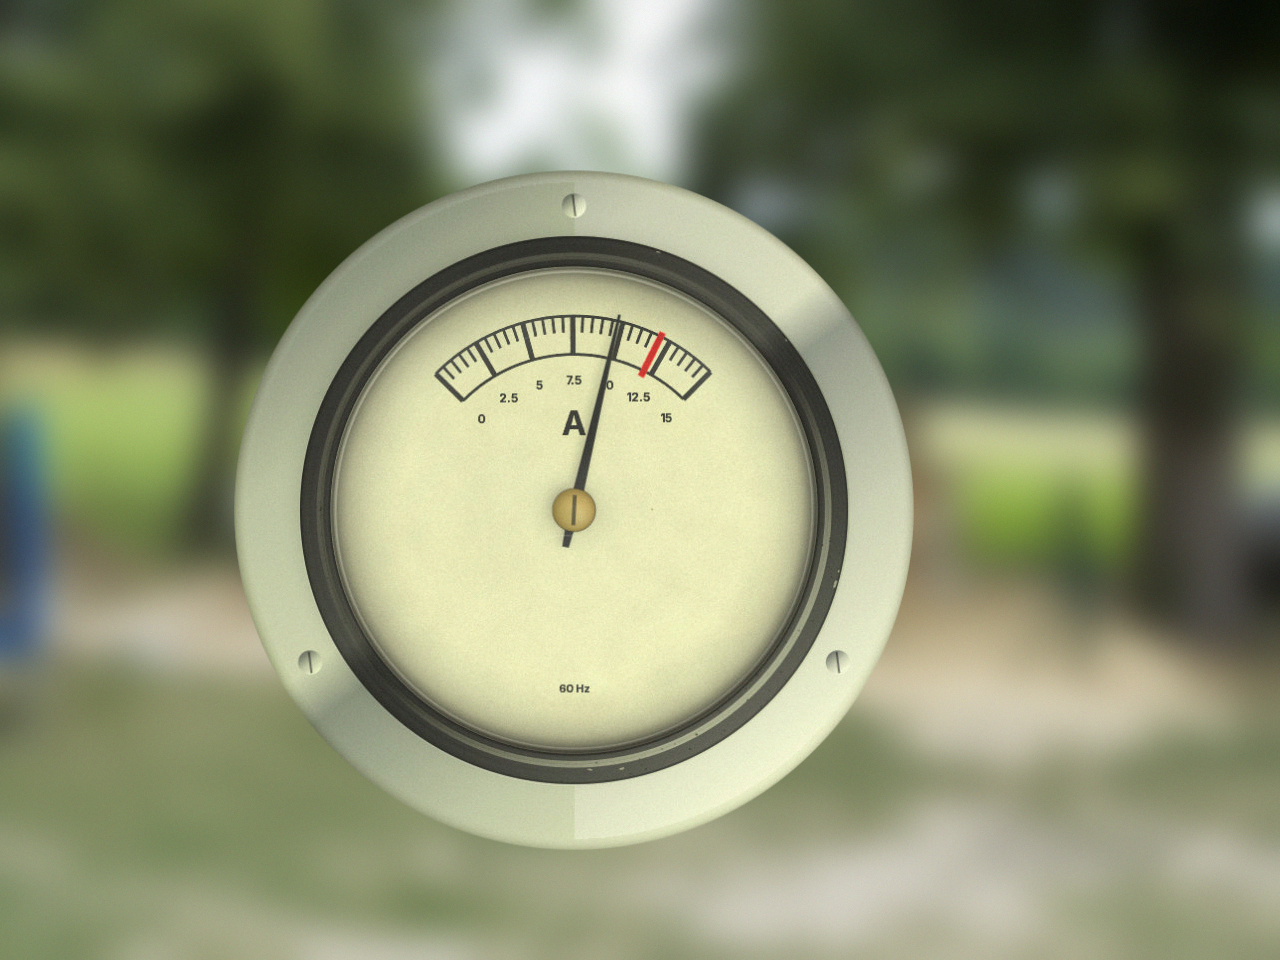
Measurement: 9.75
